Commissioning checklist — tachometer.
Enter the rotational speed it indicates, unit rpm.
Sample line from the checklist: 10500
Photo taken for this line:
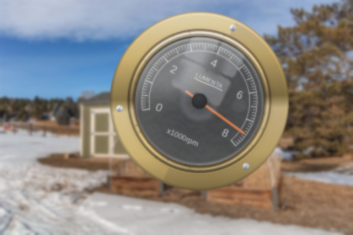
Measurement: 7500
